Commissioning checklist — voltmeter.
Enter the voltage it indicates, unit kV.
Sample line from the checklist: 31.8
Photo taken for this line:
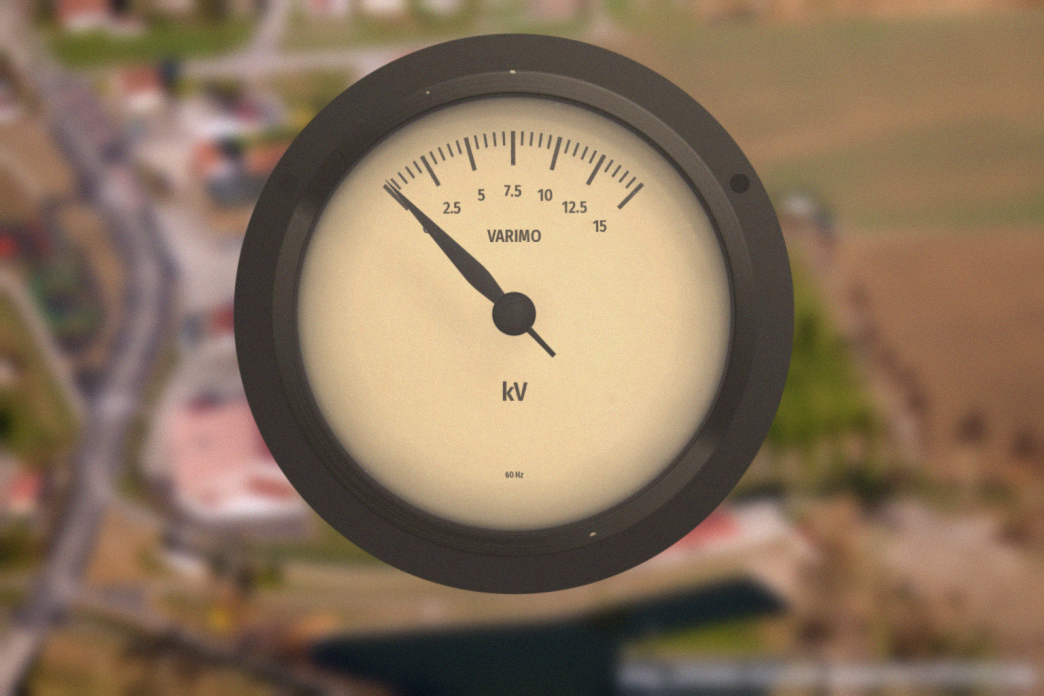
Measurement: 0.25
